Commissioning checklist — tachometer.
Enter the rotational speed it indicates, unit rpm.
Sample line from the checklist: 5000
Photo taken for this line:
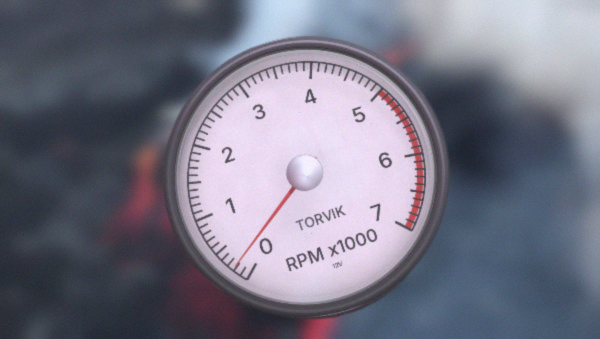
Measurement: 200
